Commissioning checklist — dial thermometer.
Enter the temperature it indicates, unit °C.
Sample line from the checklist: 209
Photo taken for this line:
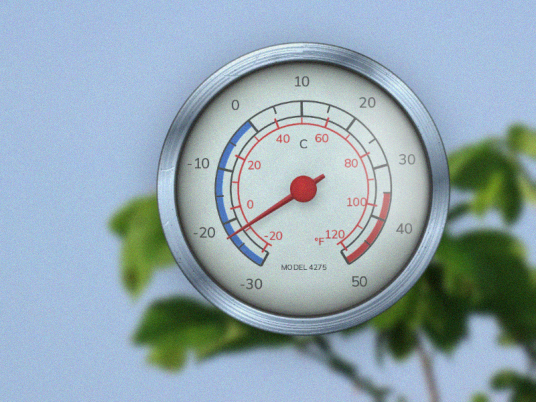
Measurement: -22.5
